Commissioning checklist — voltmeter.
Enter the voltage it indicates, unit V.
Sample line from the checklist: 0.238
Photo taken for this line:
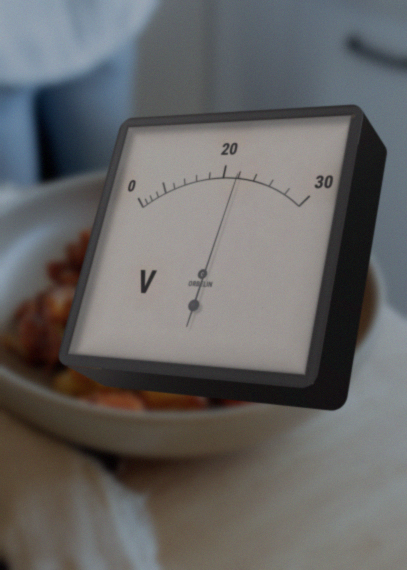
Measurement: 22
